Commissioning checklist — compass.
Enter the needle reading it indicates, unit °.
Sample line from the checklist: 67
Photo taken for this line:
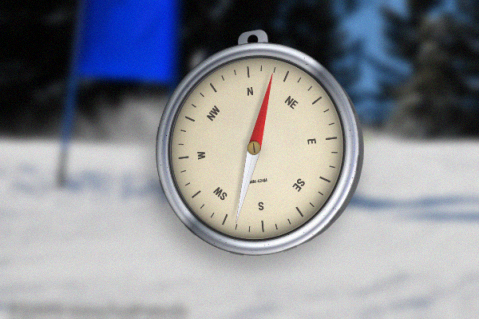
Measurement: 20
